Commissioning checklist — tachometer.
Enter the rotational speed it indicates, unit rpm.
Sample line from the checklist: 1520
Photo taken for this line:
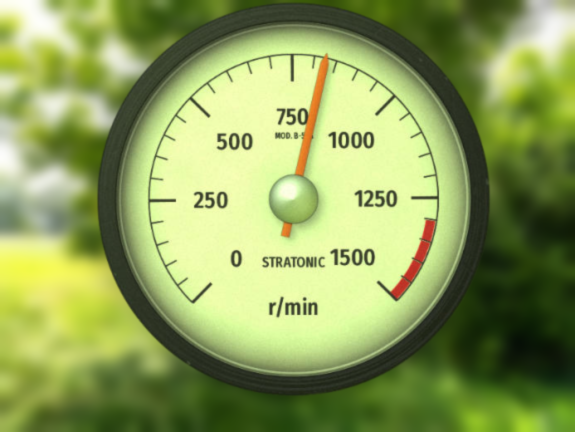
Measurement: 825
